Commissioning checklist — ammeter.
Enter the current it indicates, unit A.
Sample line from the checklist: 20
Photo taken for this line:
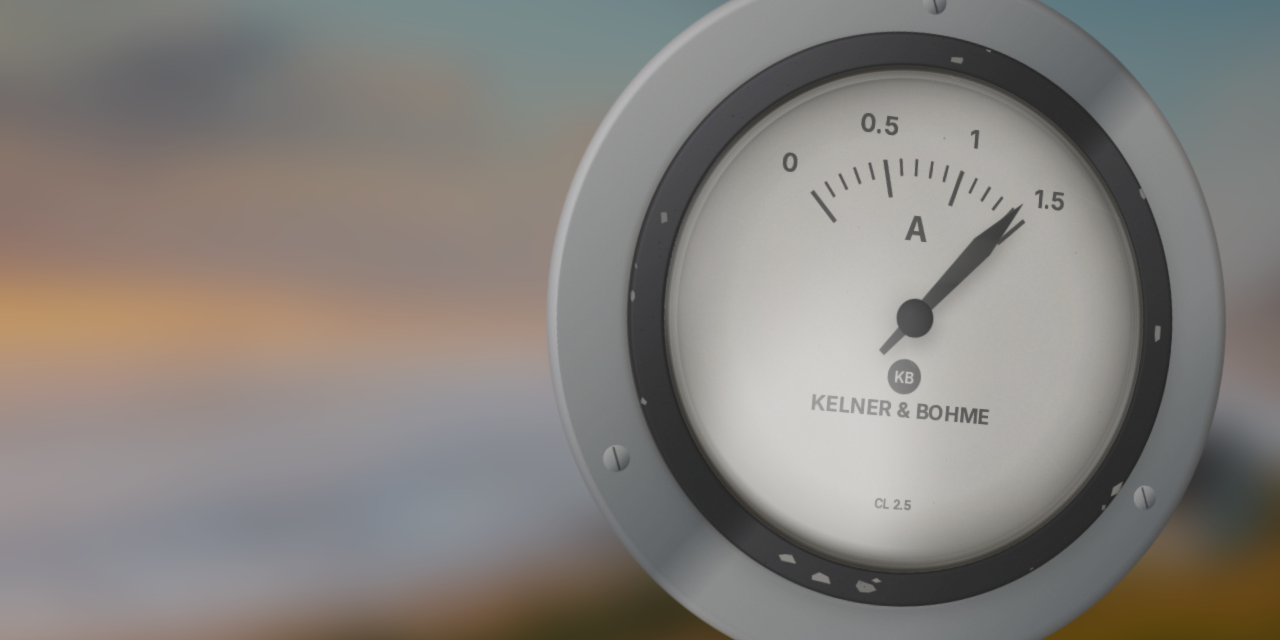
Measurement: 1.4
